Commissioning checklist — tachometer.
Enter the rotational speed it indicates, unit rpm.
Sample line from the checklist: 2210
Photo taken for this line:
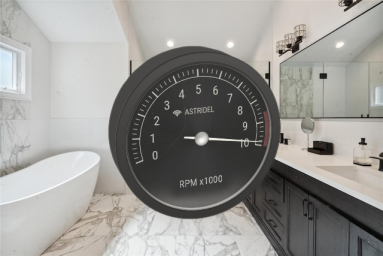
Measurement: 9800
